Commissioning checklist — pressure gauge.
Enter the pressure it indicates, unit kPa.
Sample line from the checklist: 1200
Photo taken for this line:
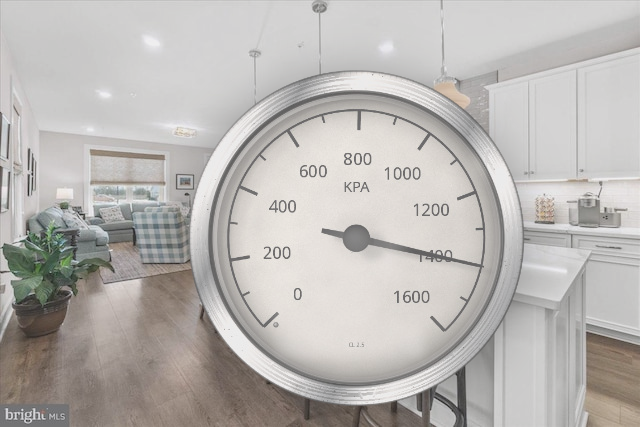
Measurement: 1400
